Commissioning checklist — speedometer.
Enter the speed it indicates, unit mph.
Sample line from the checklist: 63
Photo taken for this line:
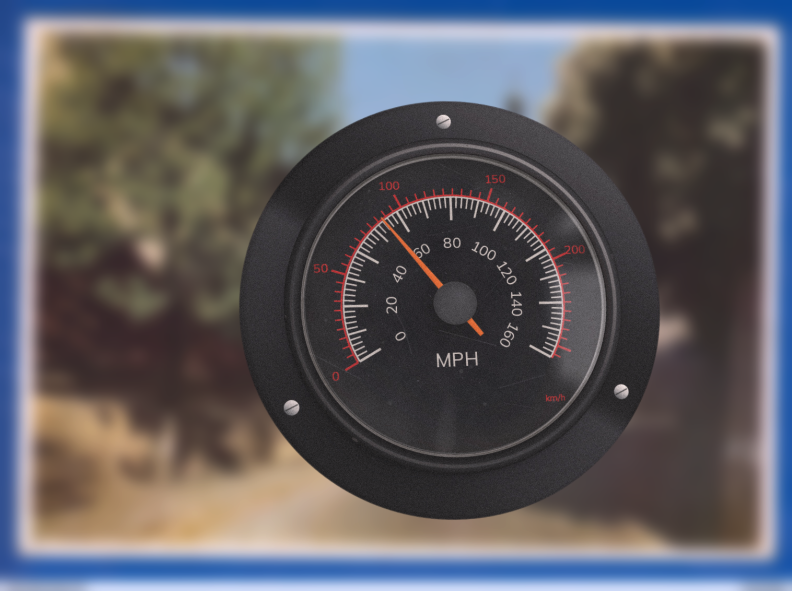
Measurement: 54
